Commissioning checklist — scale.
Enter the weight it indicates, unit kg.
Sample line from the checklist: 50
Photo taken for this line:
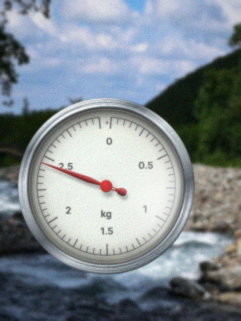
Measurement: 2.45
